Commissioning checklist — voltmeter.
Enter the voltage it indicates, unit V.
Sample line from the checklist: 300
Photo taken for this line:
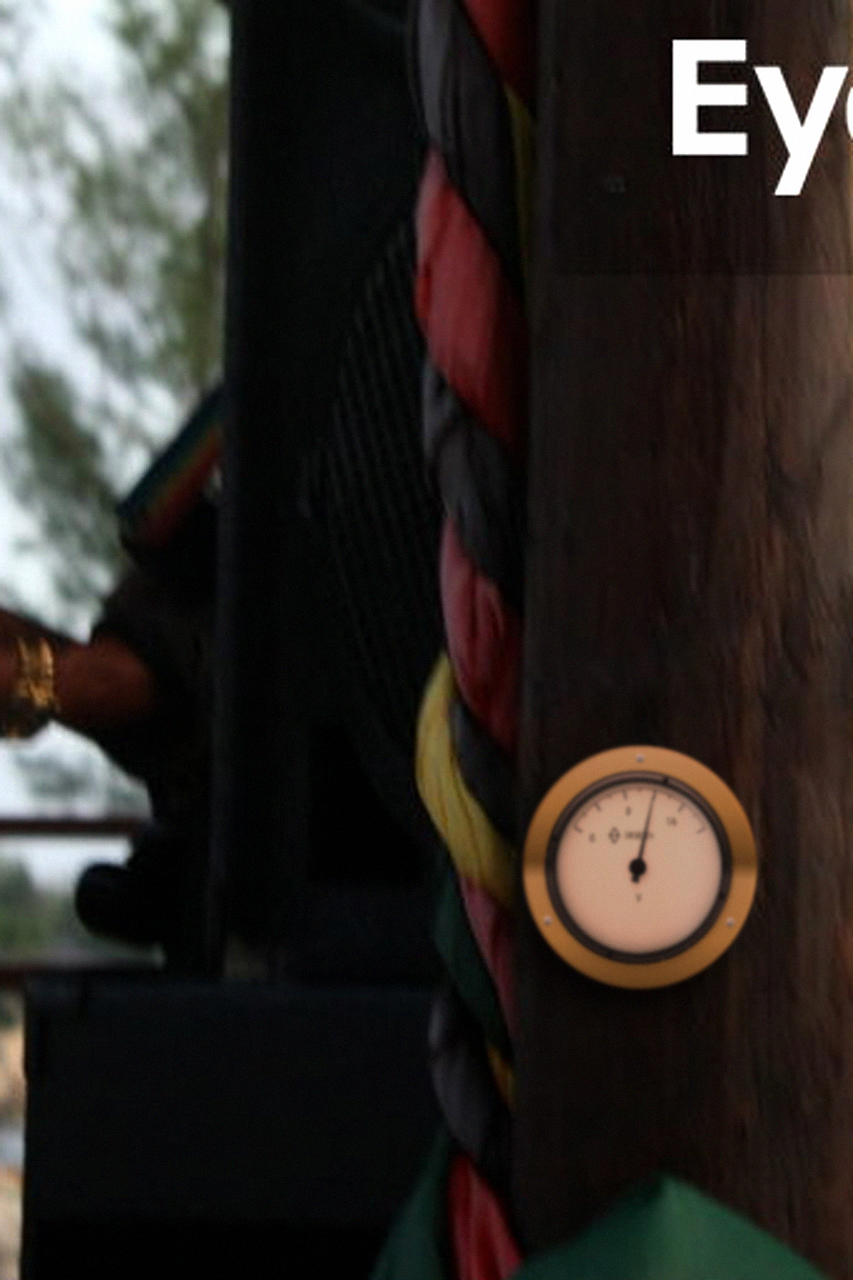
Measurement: 12
